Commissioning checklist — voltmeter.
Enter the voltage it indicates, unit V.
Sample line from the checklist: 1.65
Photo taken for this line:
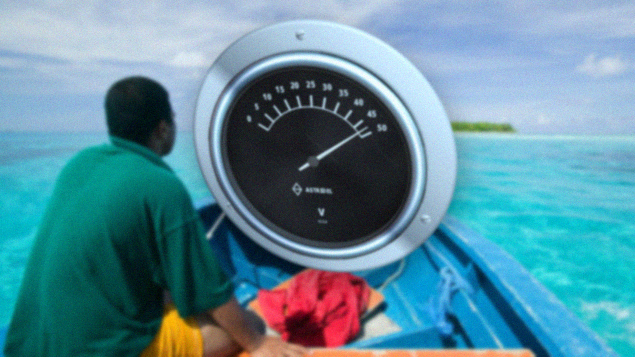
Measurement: 47.5
